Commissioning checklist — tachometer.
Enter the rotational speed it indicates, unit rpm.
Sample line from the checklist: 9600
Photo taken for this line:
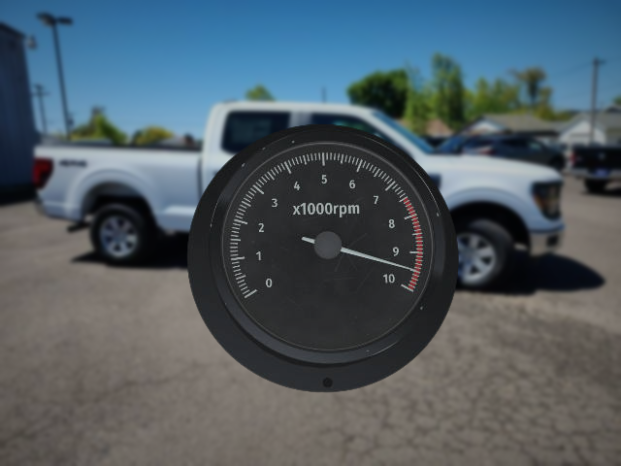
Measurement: 9500
